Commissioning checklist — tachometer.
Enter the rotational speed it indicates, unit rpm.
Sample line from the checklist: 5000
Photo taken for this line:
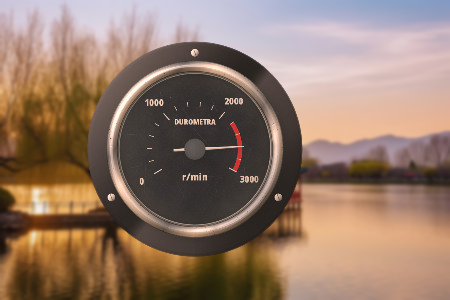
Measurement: 2600
